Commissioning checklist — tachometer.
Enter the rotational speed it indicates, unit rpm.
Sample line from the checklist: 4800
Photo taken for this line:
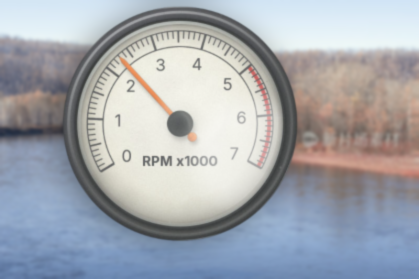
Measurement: 2300
